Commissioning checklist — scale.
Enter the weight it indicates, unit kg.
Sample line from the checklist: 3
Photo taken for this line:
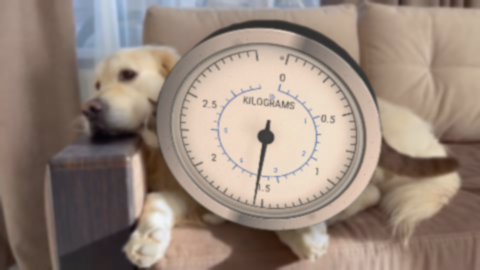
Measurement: 1.55
